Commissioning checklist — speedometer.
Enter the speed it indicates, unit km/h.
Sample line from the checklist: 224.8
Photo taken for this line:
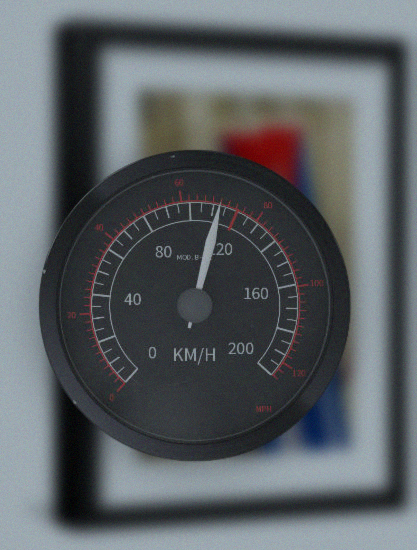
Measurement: 112.5
